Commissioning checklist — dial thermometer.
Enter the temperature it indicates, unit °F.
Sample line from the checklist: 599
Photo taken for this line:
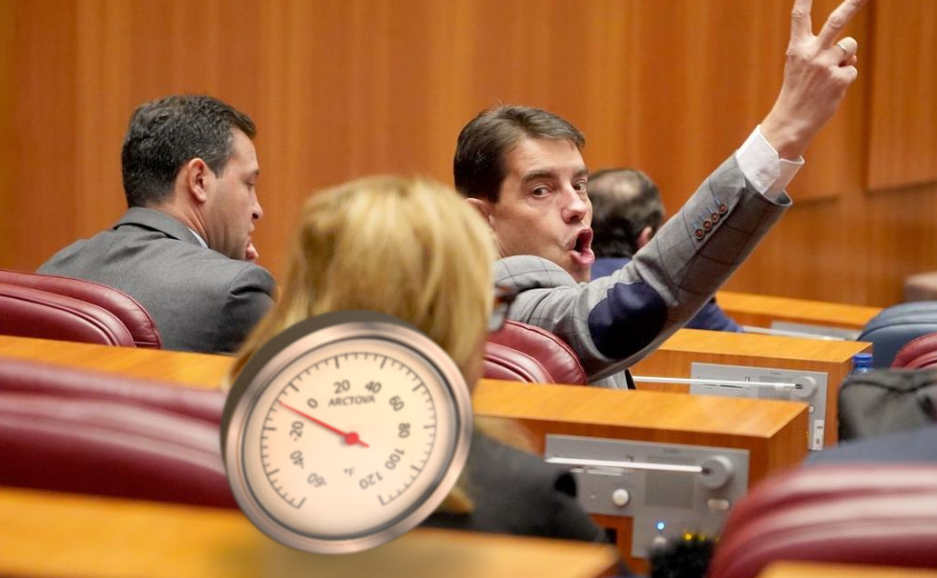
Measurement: -8
